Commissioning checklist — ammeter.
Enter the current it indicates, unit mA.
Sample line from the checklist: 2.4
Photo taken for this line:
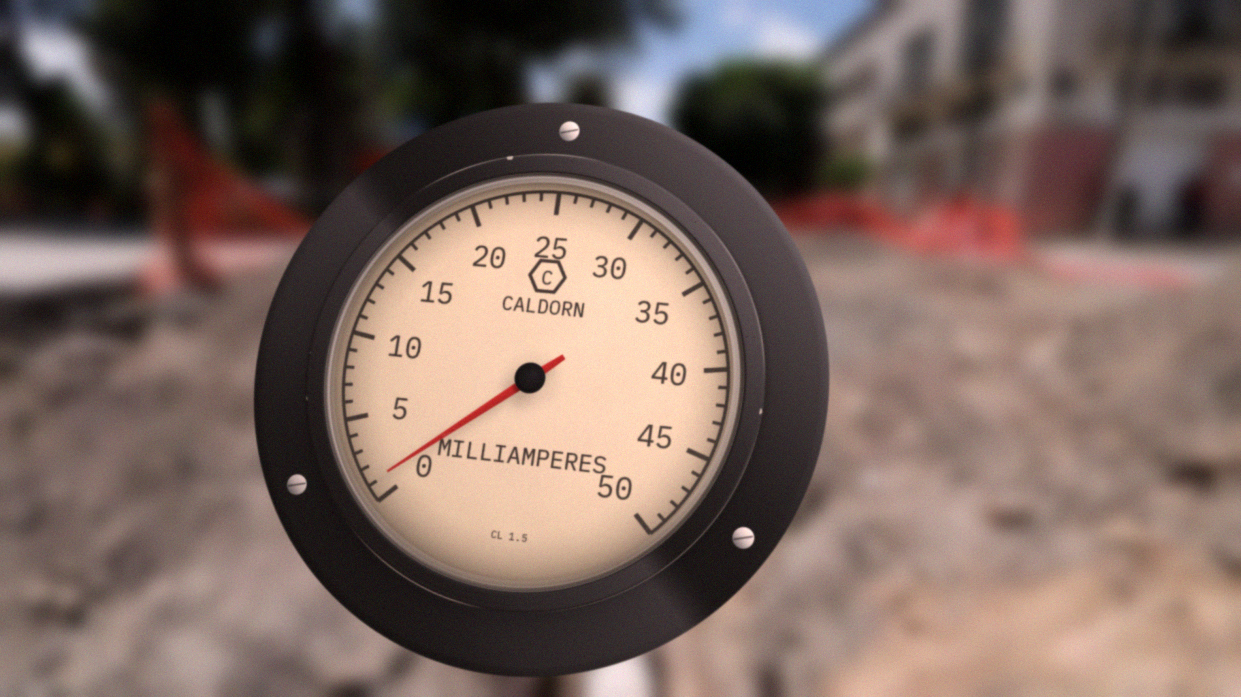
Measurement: 1
